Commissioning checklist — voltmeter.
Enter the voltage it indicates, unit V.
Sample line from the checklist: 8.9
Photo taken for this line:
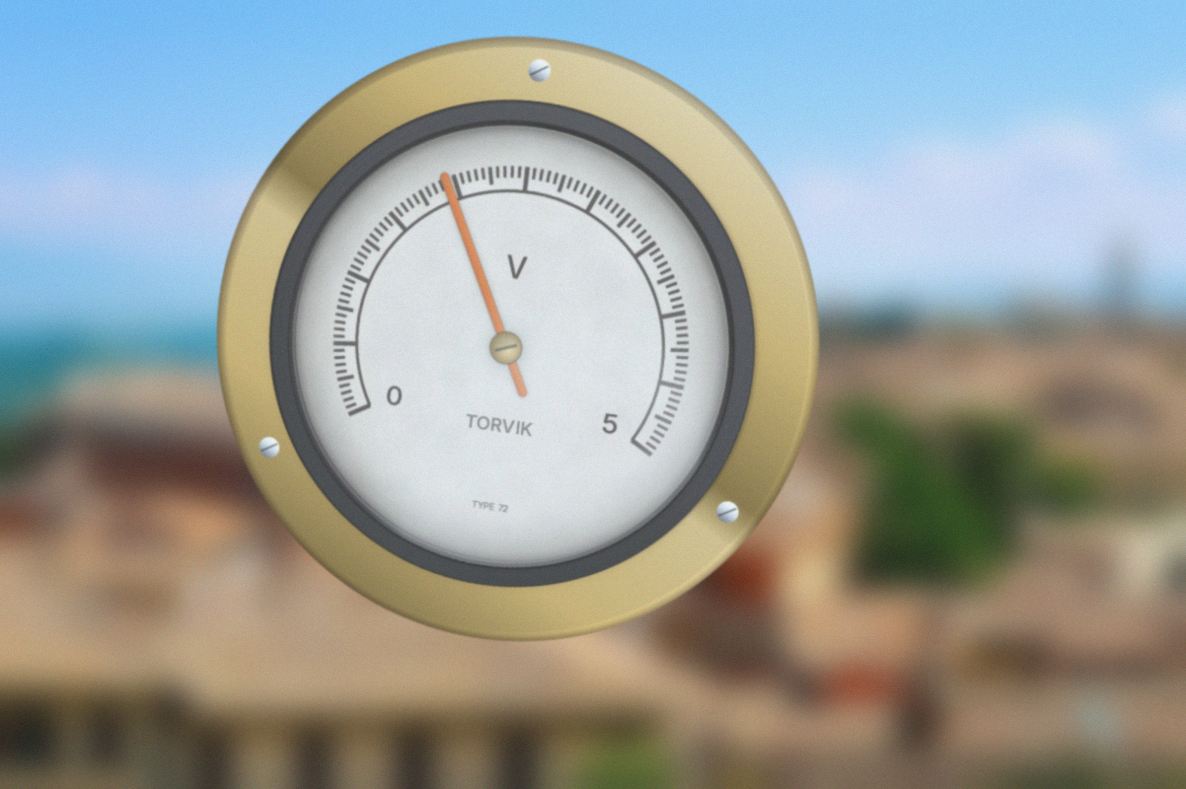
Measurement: 1.95
